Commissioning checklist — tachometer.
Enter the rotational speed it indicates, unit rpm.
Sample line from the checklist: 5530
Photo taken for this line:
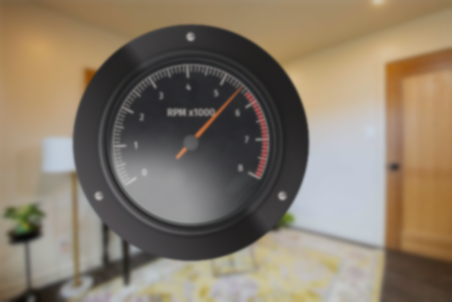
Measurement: 5500
